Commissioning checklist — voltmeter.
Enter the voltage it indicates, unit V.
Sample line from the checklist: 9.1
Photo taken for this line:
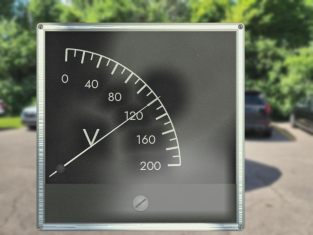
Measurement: 120
